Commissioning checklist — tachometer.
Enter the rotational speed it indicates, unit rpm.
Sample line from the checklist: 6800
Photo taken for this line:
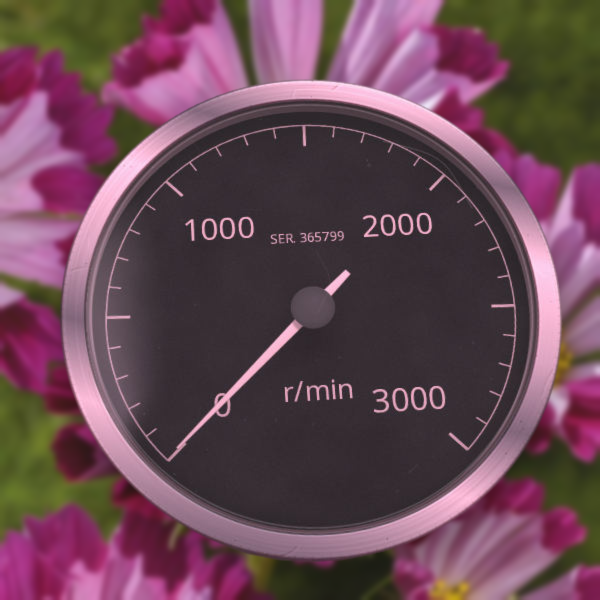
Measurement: 0
